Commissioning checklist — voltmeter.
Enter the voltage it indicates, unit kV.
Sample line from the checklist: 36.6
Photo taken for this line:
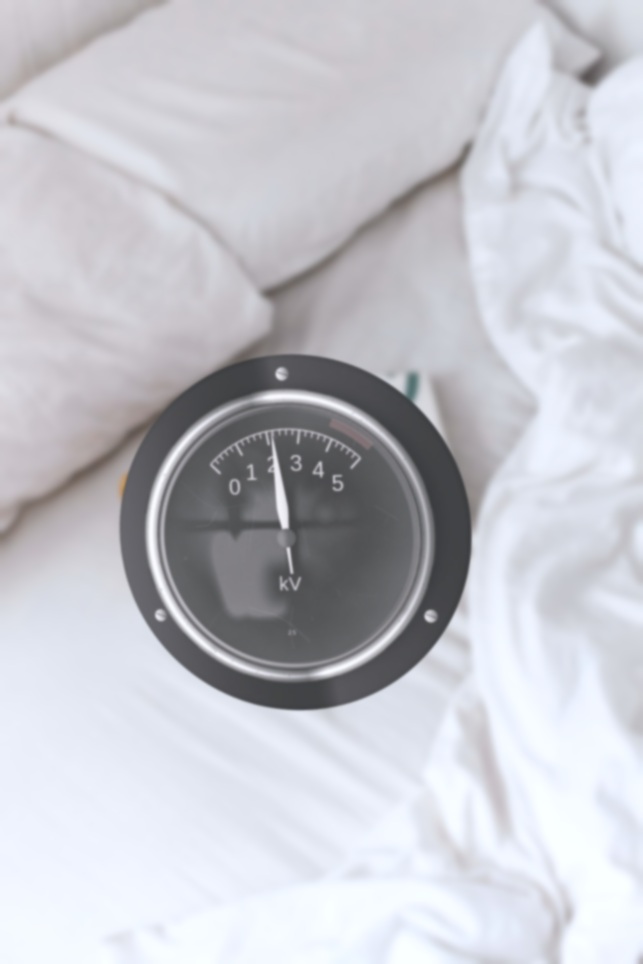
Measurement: 2.2
